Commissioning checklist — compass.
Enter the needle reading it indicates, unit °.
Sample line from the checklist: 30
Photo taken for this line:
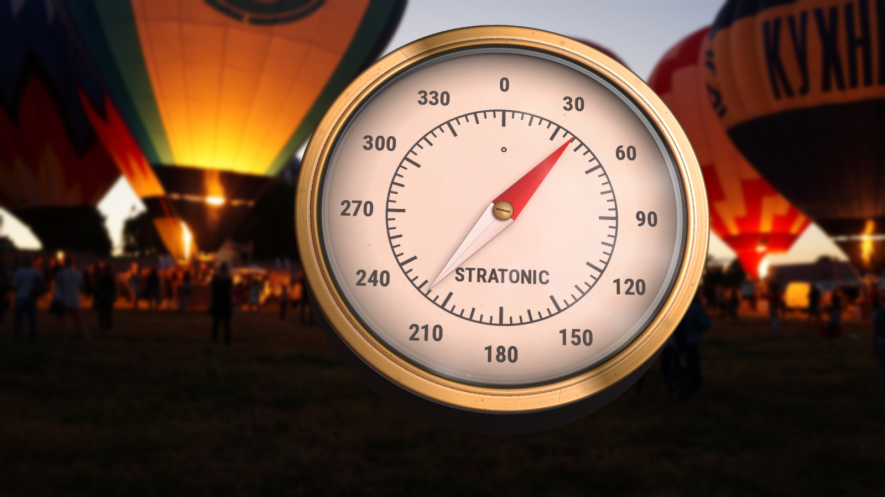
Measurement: 40
